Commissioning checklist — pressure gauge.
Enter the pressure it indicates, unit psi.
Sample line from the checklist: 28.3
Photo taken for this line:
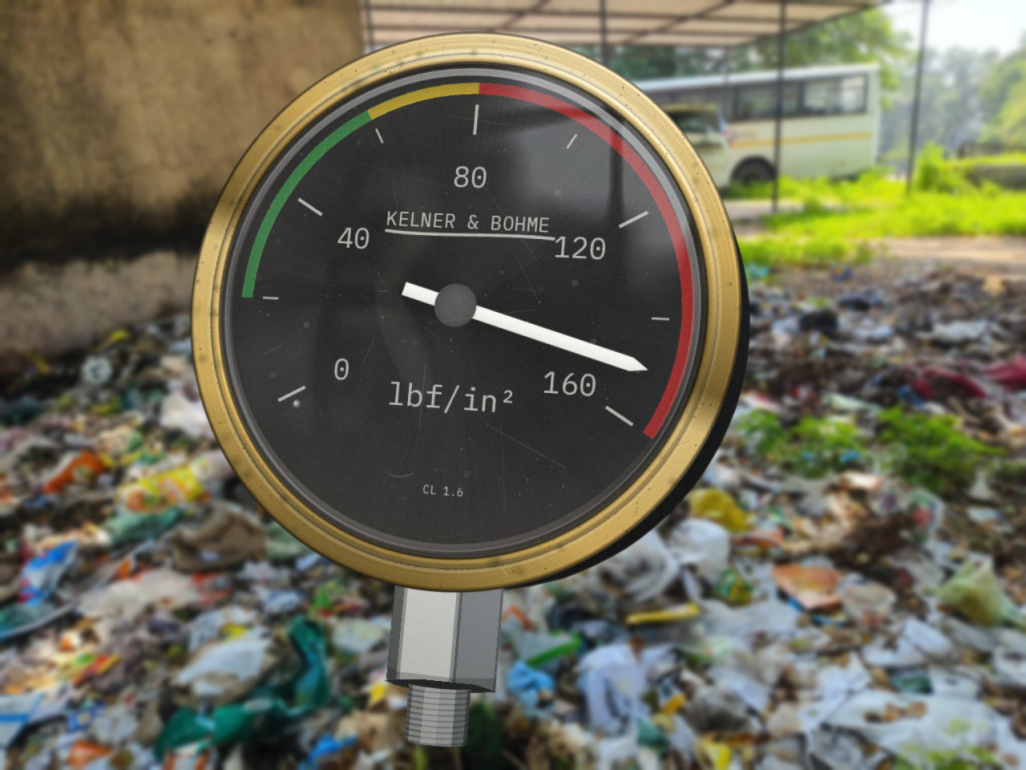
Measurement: 150
